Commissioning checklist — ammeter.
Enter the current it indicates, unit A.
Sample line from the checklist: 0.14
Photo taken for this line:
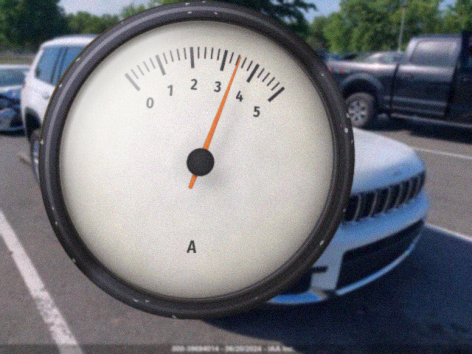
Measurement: 3.4
